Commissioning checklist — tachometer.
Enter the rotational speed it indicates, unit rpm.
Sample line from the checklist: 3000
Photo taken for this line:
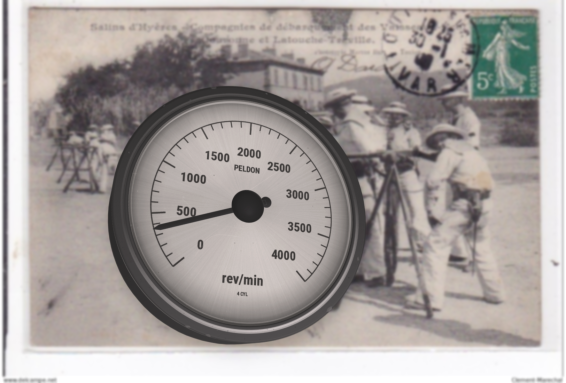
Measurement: 350
